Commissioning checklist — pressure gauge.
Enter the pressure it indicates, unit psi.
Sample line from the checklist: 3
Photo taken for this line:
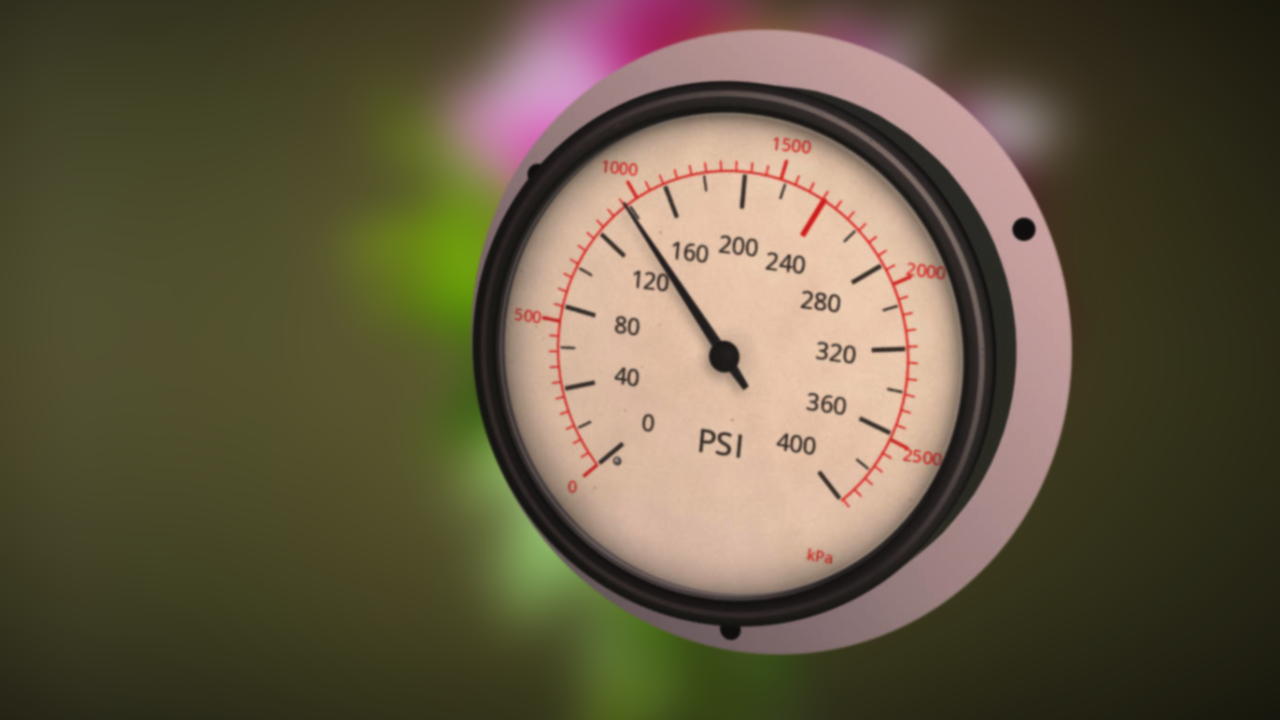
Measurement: 140
